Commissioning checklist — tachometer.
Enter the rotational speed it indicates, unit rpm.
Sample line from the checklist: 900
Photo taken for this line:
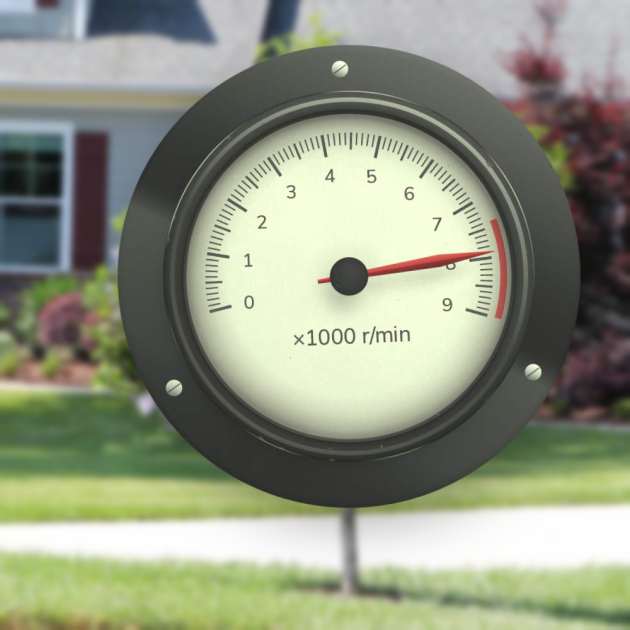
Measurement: 7900
